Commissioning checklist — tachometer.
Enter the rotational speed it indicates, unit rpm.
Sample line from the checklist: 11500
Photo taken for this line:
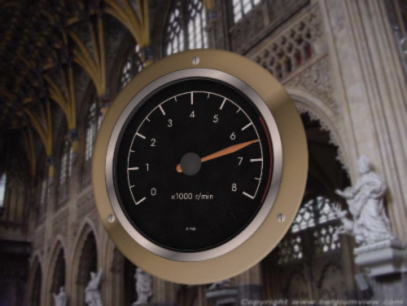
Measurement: 6500
